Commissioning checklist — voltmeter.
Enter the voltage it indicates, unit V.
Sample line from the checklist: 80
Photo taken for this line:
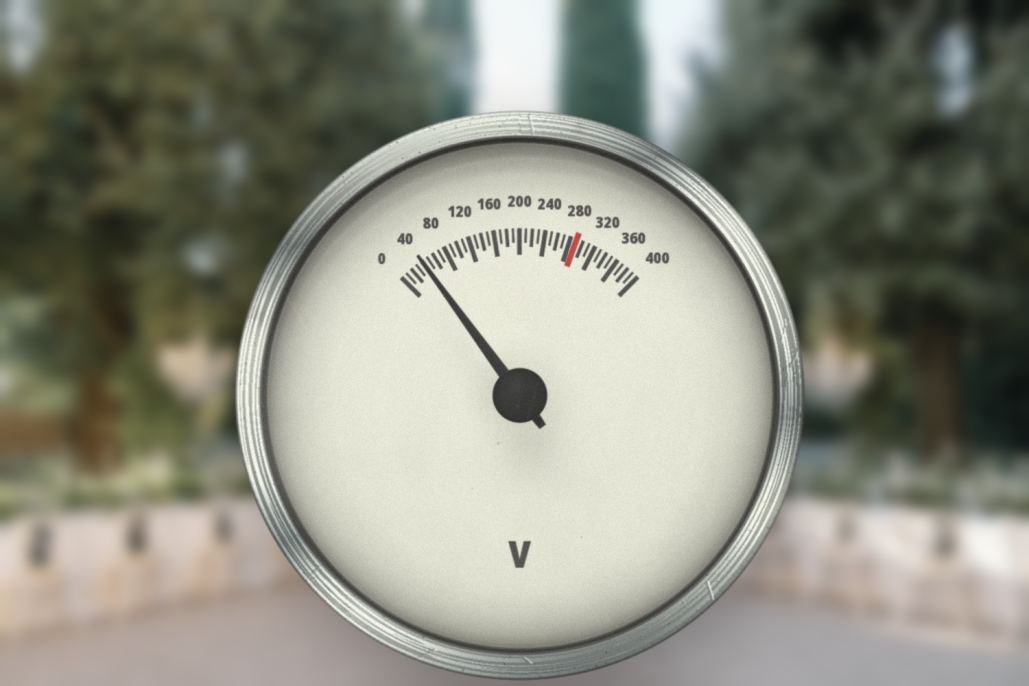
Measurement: 40
